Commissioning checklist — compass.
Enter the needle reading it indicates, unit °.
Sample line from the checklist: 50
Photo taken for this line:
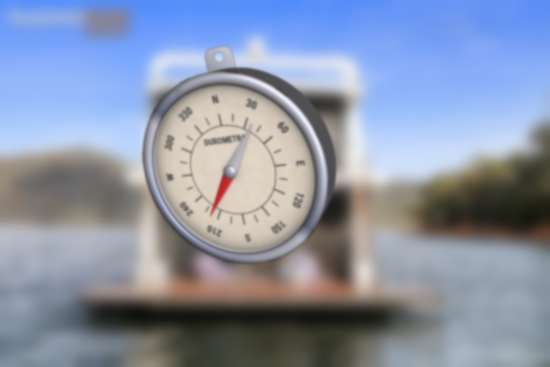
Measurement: 217.5
